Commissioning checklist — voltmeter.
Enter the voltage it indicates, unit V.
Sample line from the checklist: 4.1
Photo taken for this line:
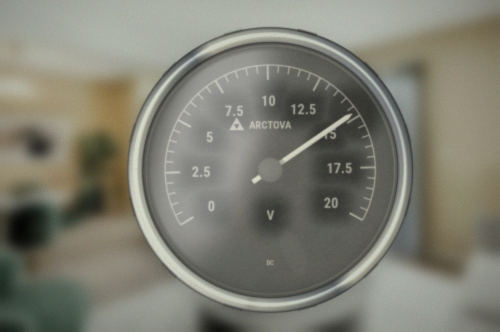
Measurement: 14.75
